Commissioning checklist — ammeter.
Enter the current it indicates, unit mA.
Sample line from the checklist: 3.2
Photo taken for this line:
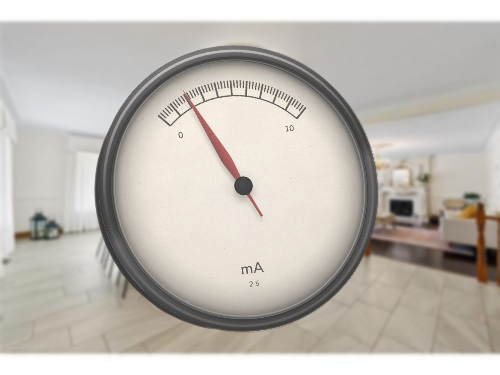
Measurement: 2
